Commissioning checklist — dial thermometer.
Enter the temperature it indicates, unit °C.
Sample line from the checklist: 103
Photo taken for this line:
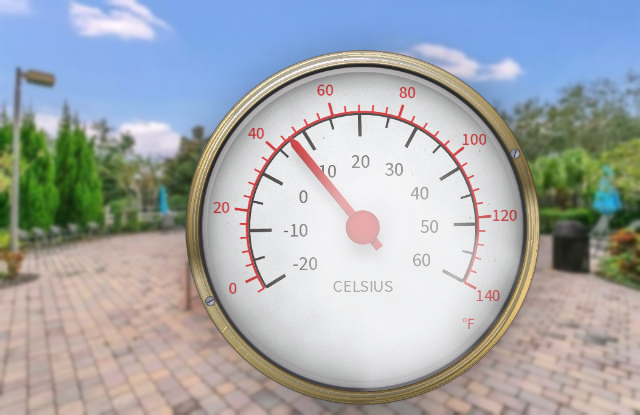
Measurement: 7.5
